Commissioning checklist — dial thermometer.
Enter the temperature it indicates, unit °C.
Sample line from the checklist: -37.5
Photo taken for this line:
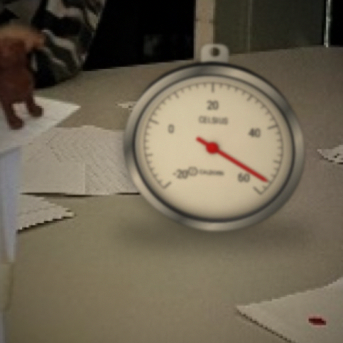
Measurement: 56
